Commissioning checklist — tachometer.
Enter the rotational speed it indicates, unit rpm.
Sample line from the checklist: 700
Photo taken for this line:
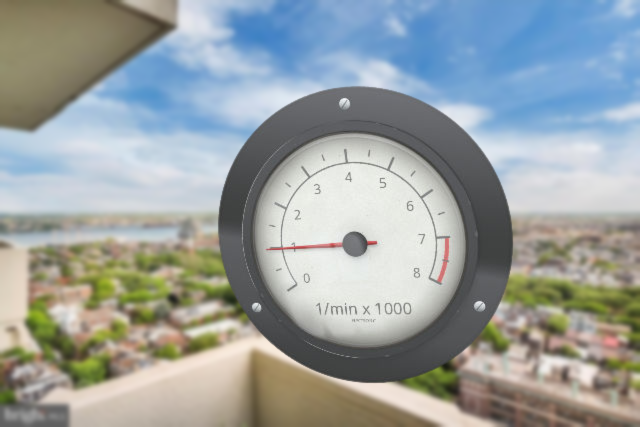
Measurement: 1000
